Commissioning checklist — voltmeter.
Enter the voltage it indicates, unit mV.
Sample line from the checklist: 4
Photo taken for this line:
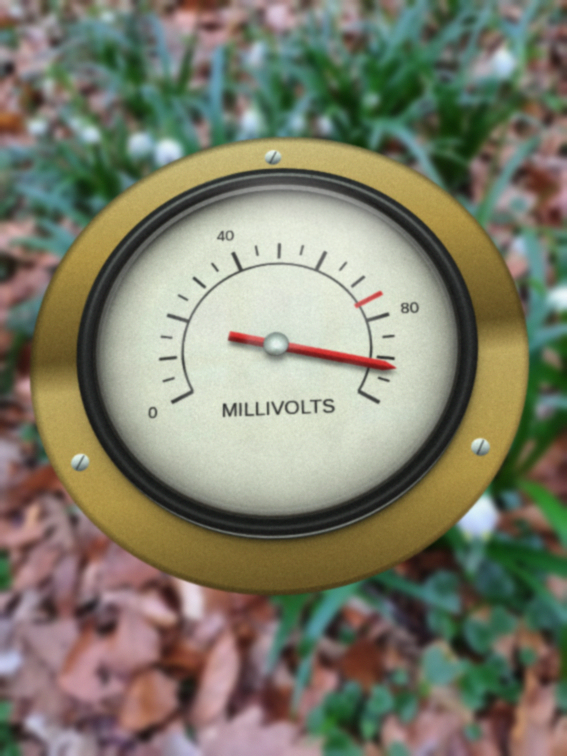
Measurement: 92.5
